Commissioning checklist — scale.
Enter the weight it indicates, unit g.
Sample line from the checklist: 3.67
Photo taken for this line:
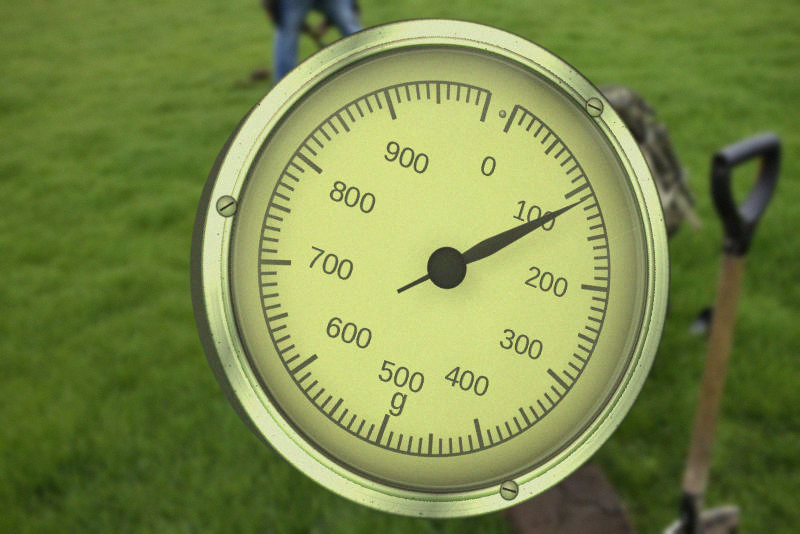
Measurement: 110
